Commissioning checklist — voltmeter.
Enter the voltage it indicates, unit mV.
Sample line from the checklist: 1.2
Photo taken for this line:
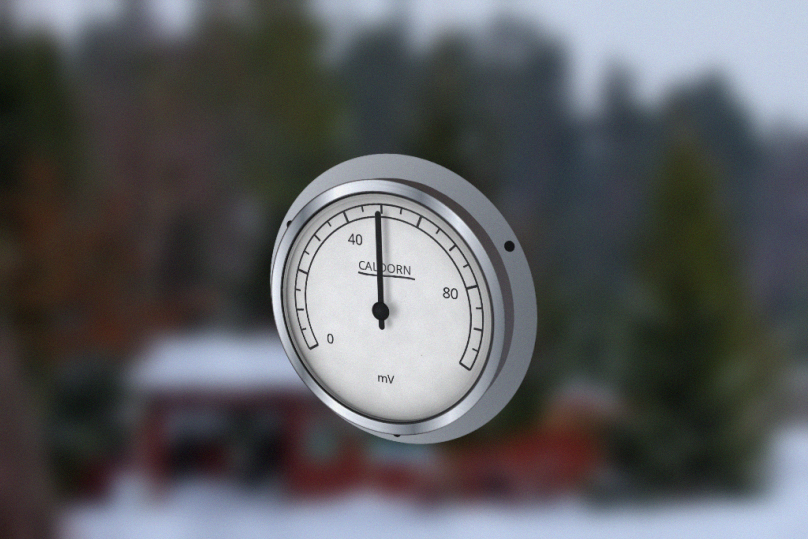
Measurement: 50
